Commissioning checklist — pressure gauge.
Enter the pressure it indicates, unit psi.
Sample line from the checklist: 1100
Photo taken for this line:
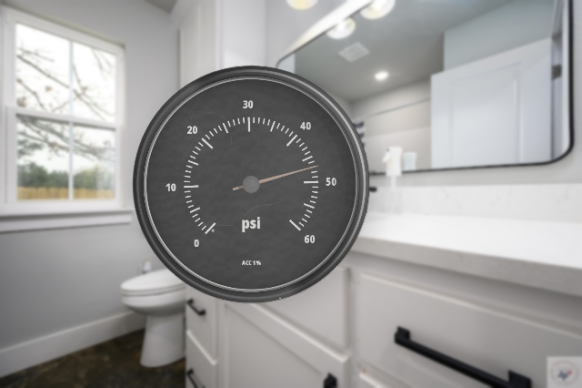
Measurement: 47
